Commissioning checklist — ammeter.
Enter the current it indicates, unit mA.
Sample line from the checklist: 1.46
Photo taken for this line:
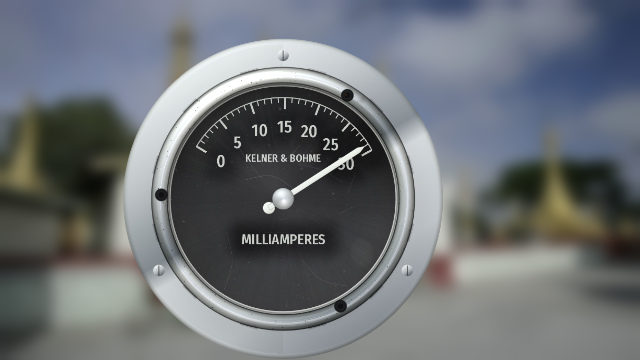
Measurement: 29
